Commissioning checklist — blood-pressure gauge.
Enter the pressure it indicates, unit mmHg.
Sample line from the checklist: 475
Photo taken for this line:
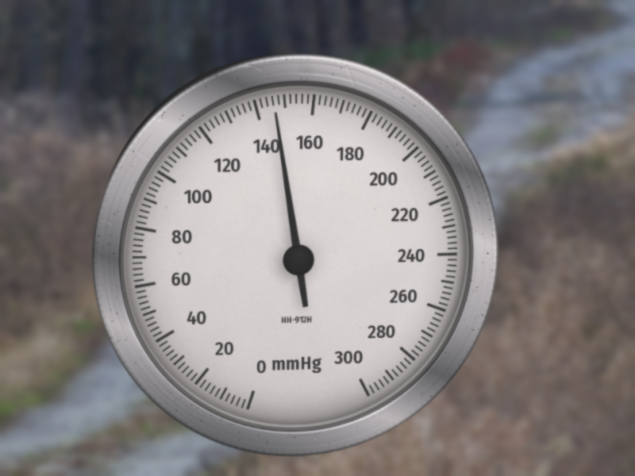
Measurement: 146
